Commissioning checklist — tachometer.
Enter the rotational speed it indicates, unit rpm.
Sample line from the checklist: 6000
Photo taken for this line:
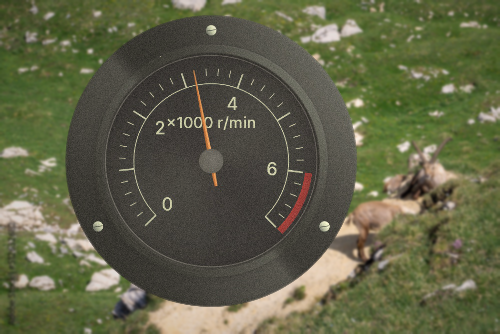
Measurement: 3200
